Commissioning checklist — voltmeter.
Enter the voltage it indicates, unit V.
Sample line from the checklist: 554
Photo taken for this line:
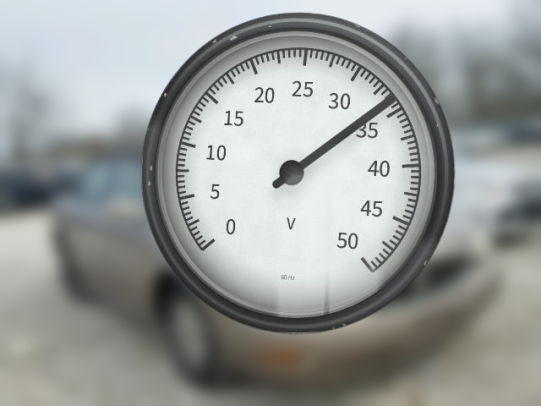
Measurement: 34
